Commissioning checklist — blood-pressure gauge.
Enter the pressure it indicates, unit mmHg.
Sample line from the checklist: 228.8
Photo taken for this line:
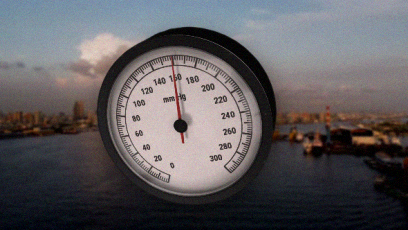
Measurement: 160
